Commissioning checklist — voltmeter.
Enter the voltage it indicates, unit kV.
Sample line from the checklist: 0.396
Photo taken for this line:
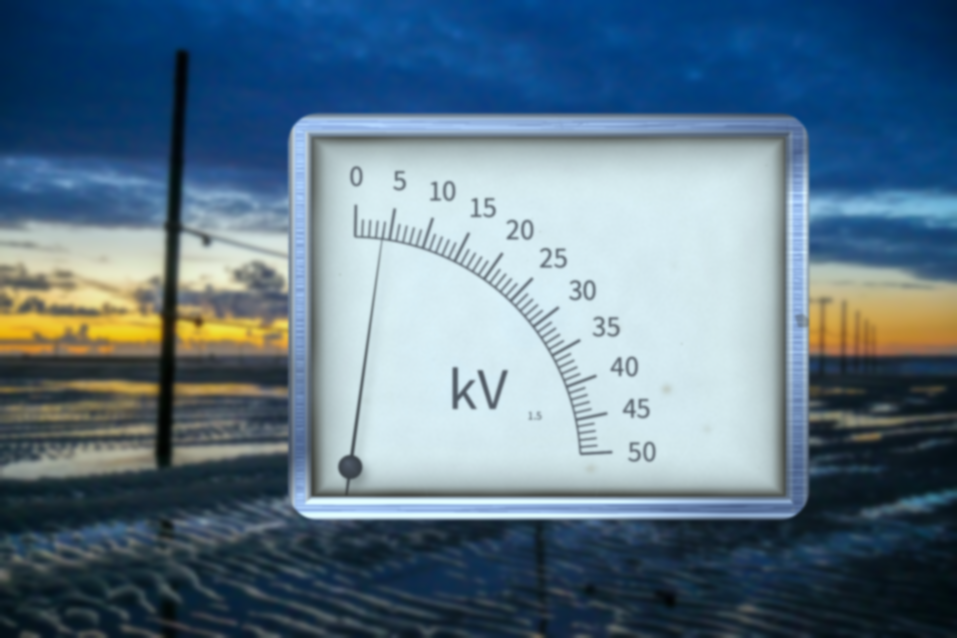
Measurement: 4
